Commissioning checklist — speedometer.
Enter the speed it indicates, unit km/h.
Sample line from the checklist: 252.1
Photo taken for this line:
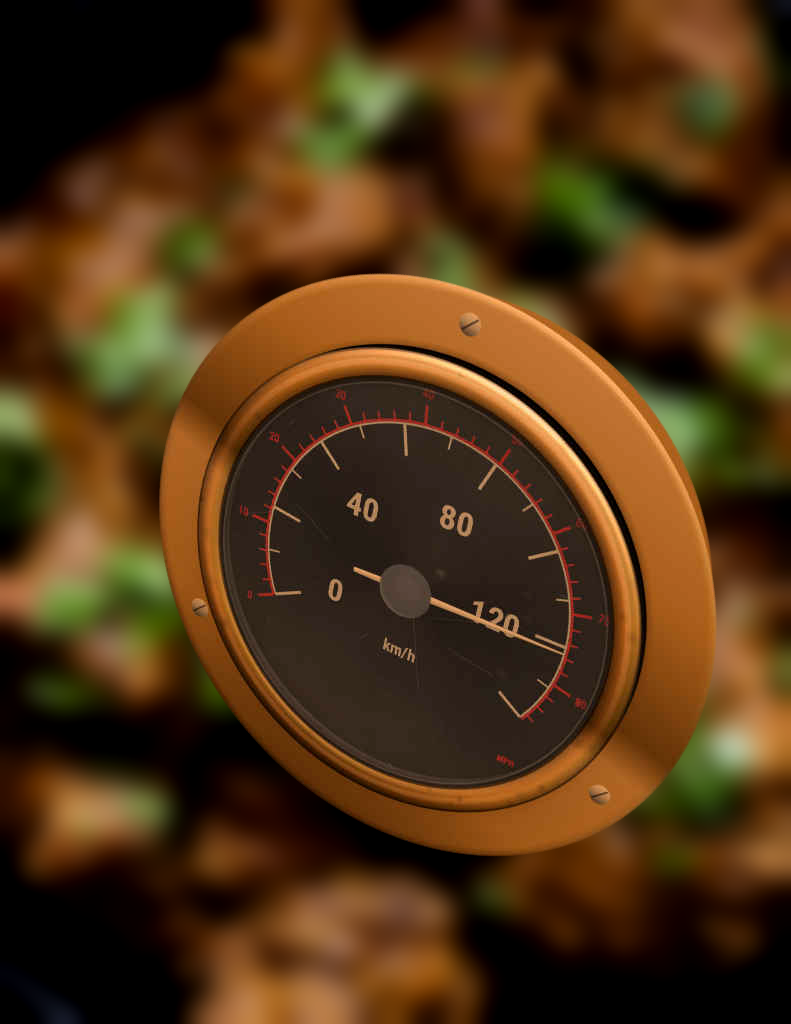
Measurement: 120
